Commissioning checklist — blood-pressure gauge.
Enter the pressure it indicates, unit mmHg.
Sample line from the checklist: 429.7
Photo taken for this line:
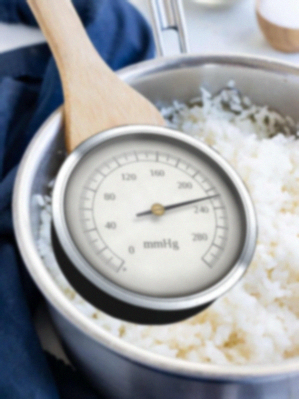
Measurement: 230
